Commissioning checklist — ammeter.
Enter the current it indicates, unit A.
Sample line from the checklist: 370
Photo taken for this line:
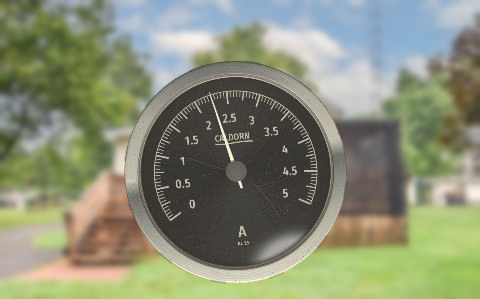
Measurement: 2.25
